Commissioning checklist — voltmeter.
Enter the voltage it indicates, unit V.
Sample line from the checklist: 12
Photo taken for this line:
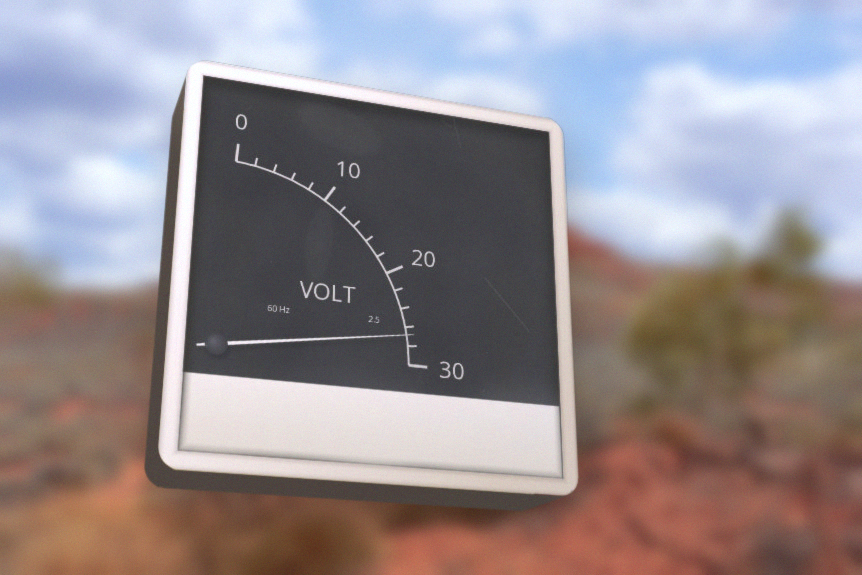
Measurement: 27
